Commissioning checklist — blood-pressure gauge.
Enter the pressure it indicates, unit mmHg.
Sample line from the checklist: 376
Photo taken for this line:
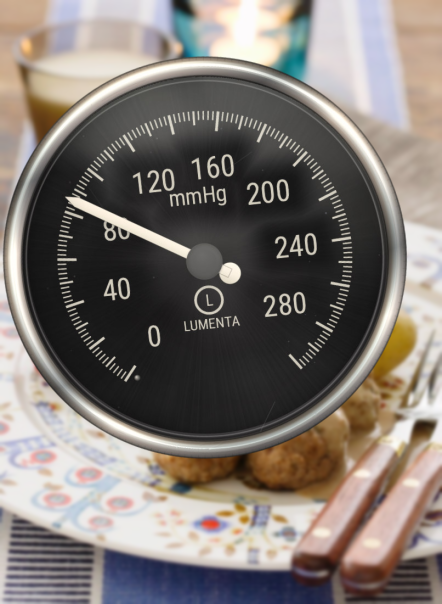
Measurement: 86
